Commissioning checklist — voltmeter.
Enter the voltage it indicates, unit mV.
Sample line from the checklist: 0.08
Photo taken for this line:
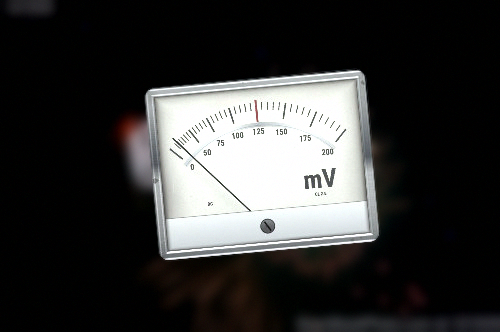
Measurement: 25
